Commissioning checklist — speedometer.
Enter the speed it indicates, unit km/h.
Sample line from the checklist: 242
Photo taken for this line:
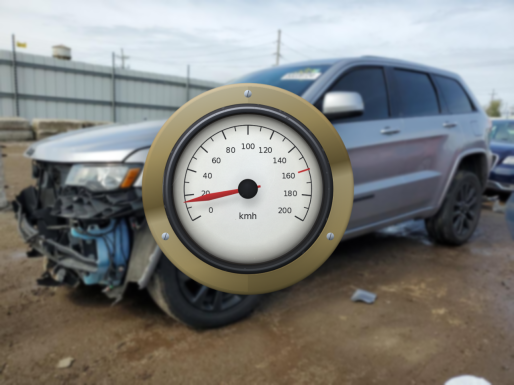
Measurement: 15
